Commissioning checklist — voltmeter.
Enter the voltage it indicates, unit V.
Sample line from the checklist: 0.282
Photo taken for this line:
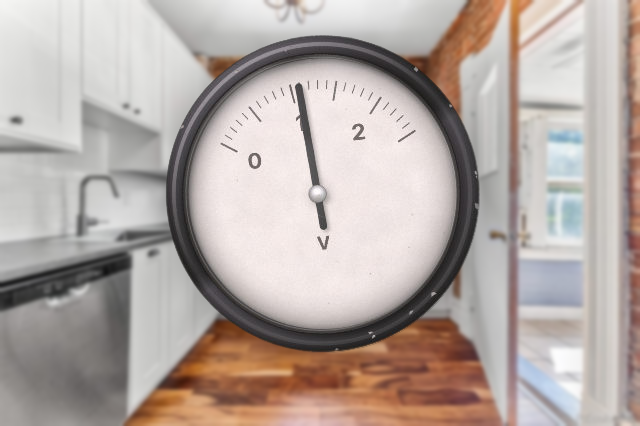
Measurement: 1.1
